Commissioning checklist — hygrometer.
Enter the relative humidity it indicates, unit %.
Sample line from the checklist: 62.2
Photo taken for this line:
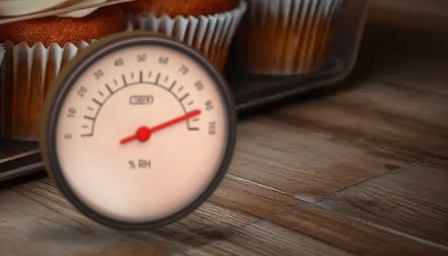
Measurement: 90
